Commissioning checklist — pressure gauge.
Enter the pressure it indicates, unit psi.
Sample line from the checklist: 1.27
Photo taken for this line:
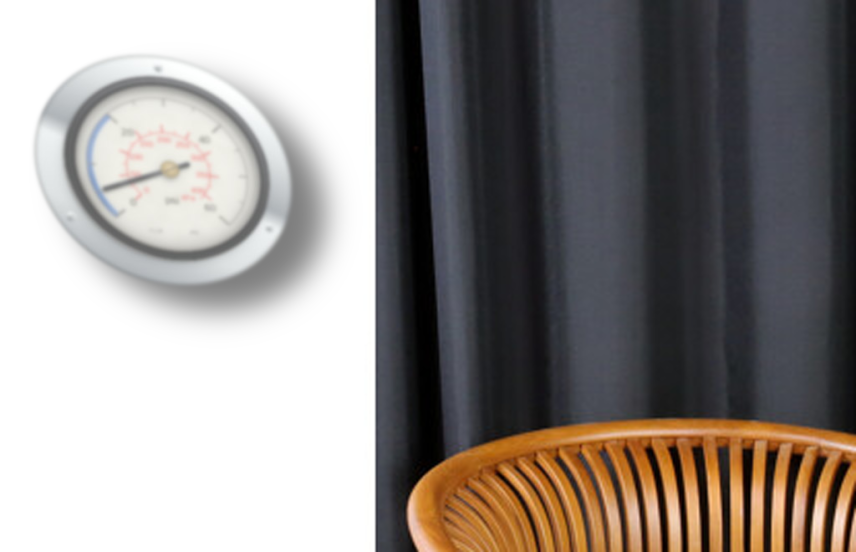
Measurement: 5
